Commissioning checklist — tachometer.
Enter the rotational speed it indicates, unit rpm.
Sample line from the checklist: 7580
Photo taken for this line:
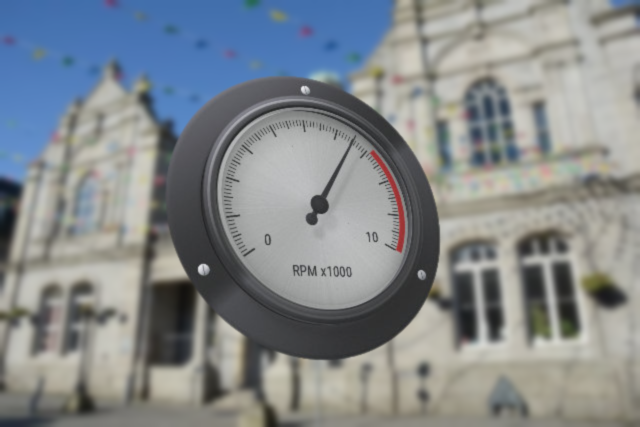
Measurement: 6500
